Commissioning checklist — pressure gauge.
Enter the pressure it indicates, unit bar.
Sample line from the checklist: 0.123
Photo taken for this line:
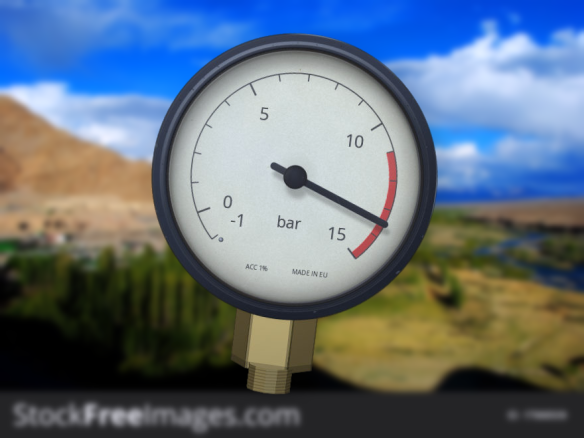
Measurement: 13.5
